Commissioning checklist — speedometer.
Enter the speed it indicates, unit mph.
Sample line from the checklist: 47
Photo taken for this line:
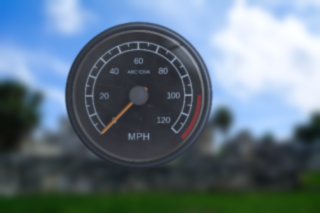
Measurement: 0
